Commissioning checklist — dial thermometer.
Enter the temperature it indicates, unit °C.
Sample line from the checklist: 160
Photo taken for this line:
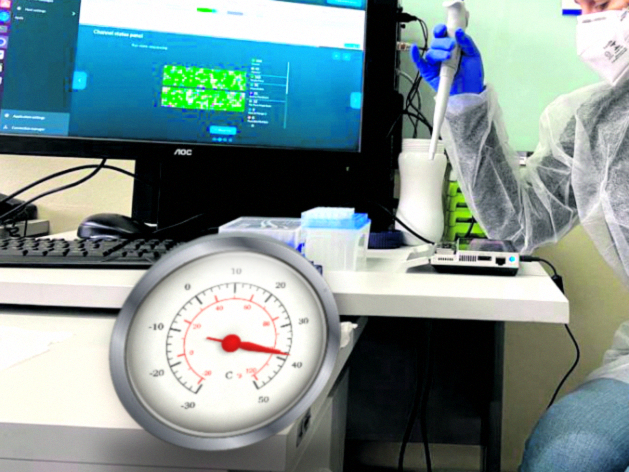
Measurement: 38
